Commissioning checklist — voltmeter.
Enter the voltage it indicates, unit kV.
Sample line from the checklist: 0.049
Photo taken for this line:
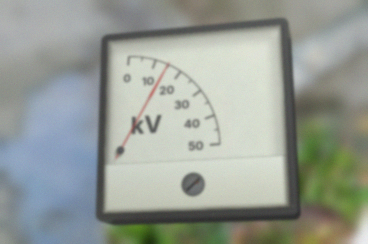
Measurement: 15
